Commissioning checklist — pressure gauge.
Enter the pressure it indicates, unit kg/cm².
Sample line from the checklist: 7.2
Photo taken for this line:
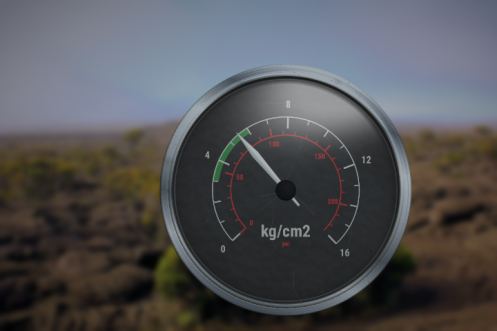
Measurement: 5.5
